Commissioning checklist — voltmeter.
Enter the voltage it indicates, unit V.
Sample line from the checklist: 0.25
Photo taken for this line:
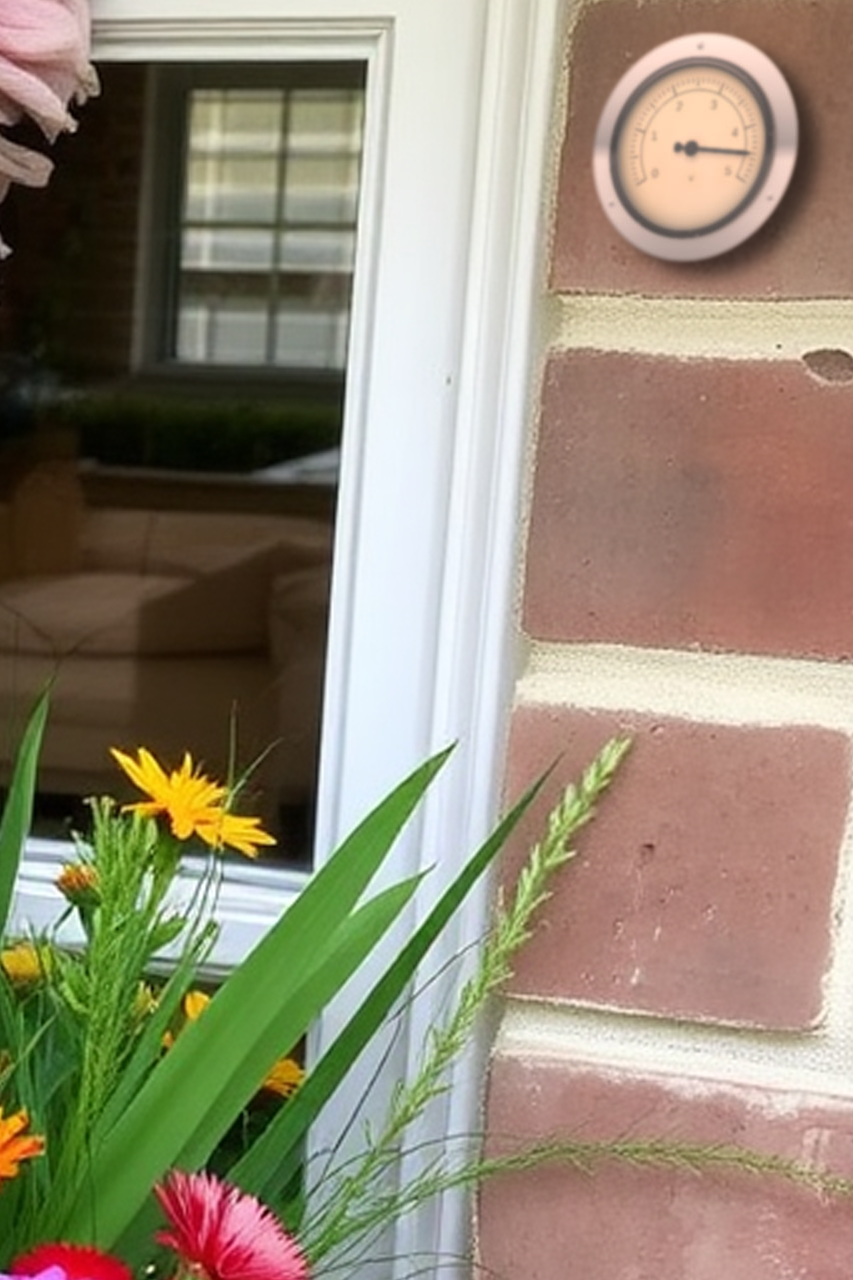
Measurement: 4.5
